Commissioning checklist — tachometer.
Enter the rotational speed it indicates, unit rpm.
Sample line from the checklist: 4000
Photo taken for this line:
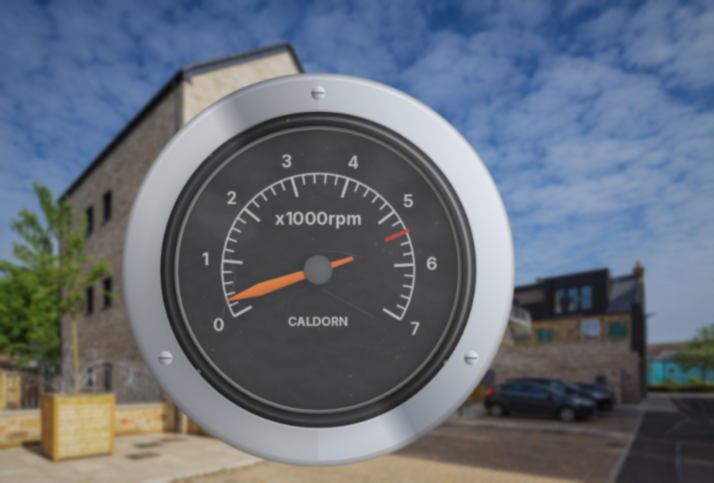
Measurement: 300
